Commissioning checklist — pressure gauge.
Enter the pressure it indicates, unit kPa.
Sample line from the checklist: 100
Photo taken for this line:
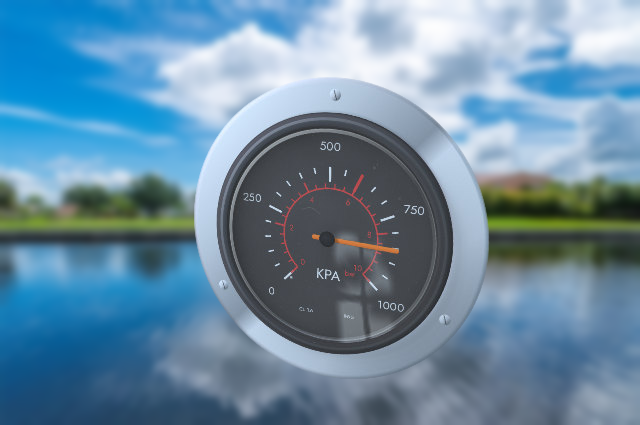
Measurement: 850
